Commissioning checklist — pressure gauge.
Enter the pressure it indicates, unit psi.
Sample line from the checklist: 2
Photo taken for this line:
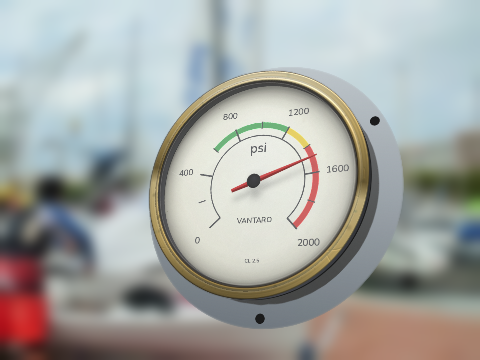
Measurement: 1500
